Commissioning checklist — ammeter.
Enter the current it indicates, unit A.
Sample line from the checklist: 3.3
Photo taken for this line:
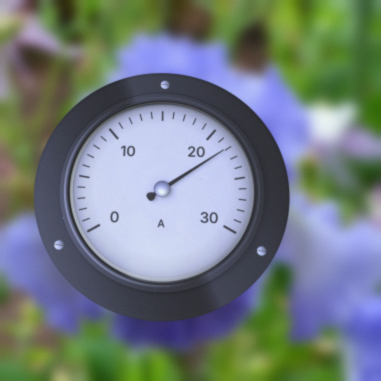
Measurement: 22
